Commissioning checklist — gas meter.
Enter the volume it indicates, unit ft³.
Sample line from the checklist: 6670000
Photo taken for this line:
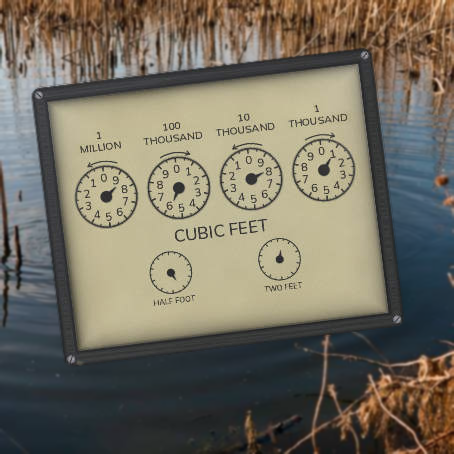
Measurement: 858100
